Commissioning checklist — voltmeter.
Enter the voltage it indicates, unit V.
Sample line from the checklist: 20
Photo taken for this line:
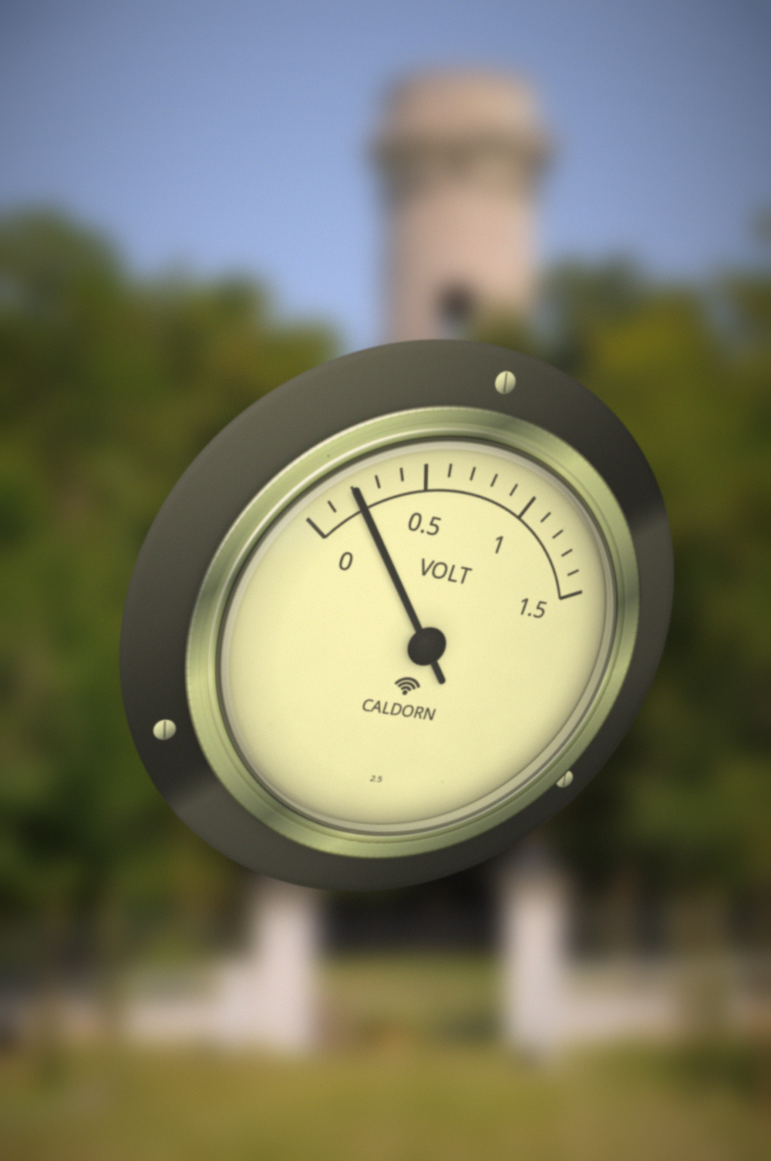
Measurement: 0.2
